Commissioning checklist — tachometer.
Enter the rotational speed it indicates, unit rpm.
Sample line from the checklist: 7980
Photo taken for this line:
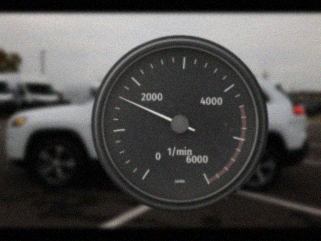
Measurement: 1600
